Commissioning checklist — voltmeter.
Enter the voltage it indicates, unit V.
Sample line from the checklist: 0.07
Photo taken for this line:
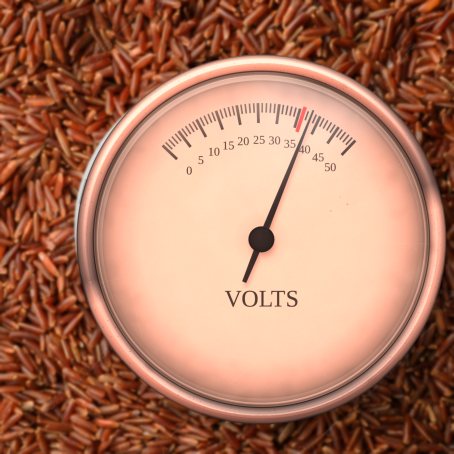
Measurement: 38
